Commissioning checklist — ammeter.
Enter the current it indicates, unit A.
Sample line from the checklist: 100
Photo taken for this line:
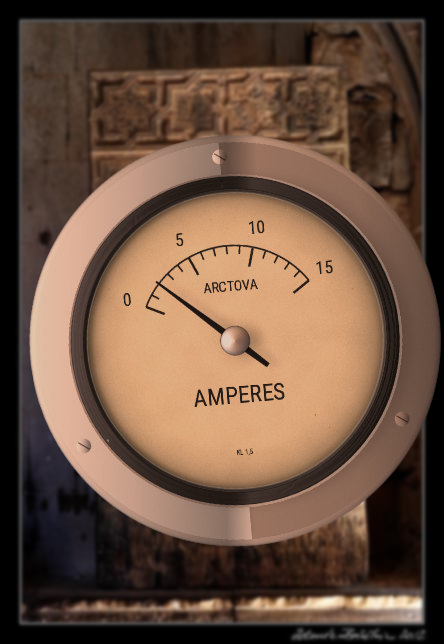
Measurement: 2
